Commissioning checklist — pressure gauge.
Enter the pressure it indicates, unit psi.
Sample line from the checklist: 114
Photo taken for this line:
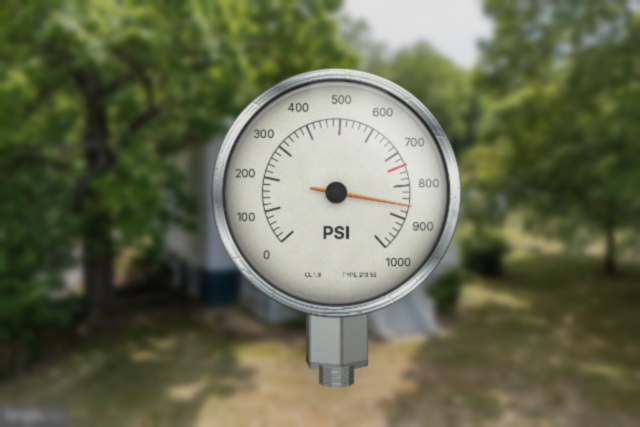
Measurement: 860
